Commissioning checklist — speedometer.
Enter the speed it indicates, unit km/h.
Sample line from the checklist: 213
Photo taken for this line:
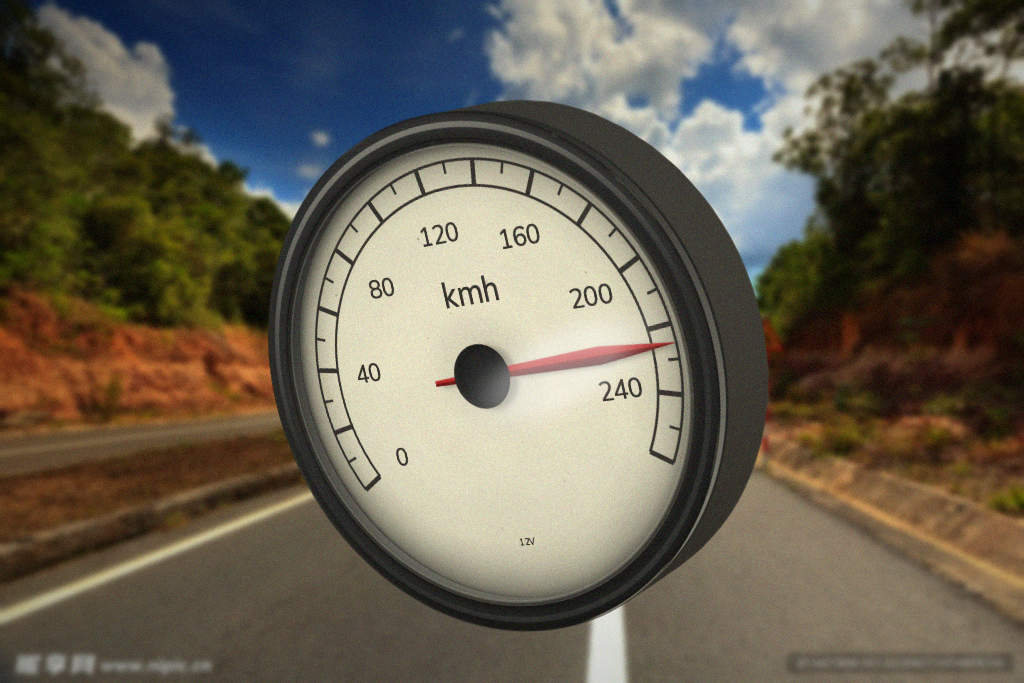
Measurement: 225
